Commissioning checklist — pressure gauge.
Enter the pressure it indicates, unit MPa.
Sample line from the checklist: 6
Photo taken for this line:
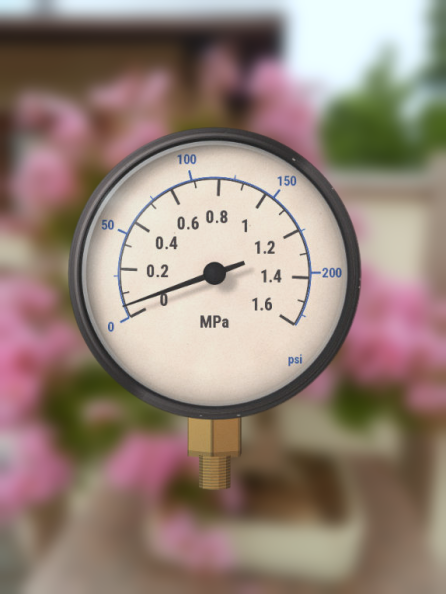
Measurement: 0.05
